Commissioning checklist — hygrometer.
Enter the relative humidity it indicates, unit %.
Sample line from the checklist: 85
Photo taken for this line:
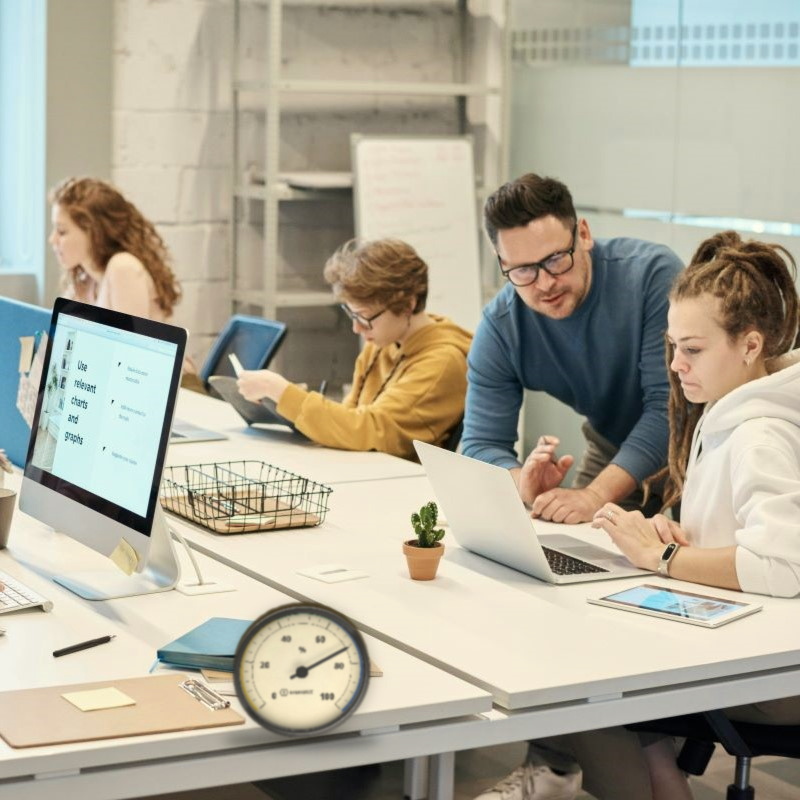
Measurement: 72
